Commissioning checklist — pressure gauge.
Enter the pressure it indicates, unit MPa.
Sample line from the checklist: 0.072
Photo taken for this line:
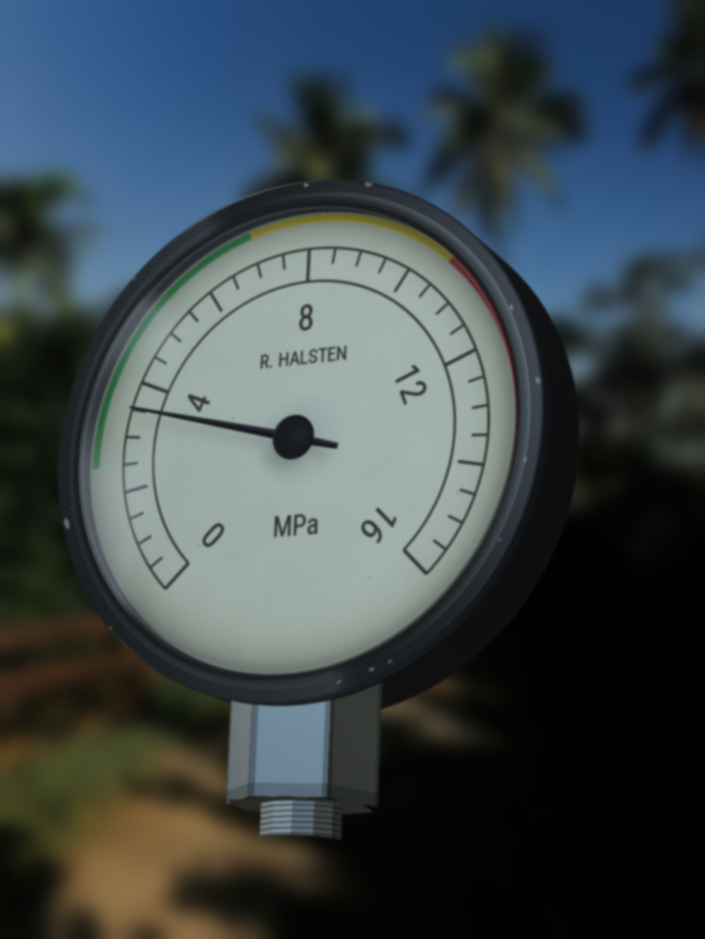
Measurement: 3.5
